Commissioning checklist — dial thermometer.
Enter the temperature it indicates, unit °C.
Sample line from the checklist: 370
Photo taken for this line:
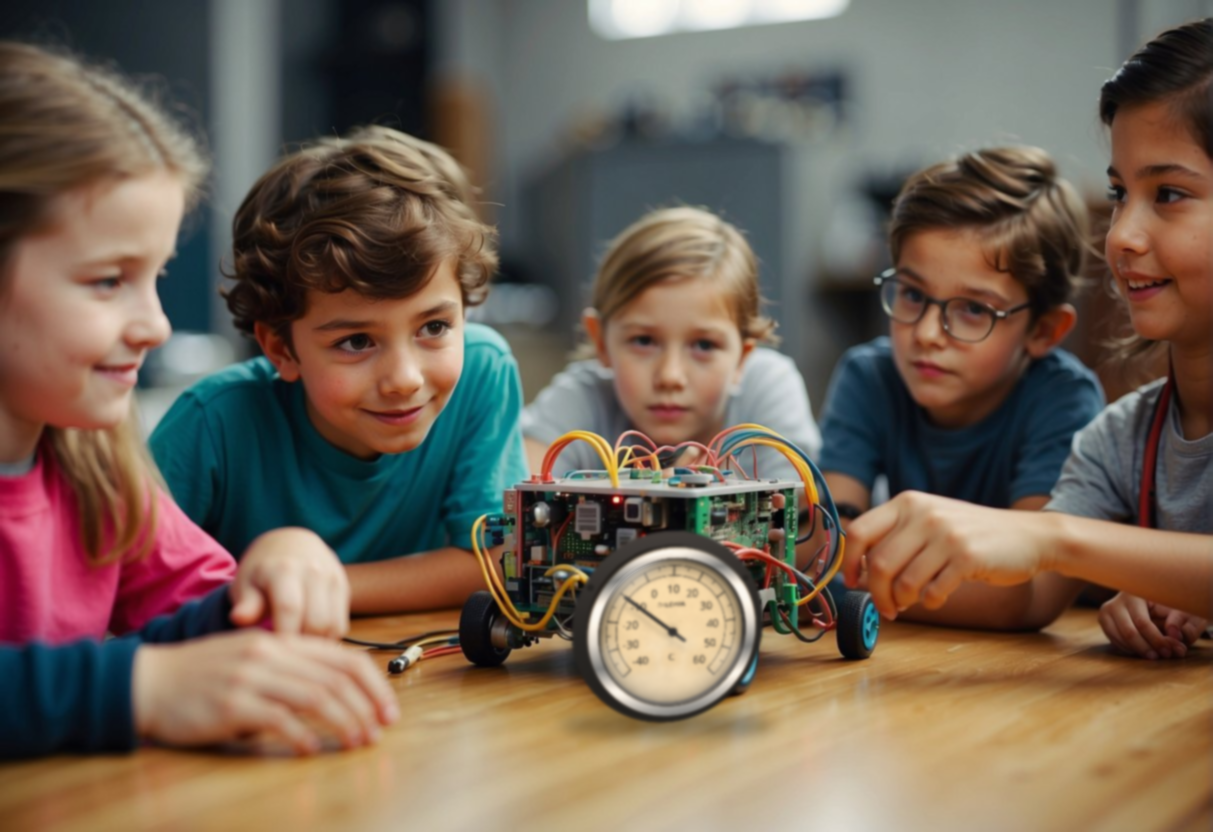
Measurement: -10
